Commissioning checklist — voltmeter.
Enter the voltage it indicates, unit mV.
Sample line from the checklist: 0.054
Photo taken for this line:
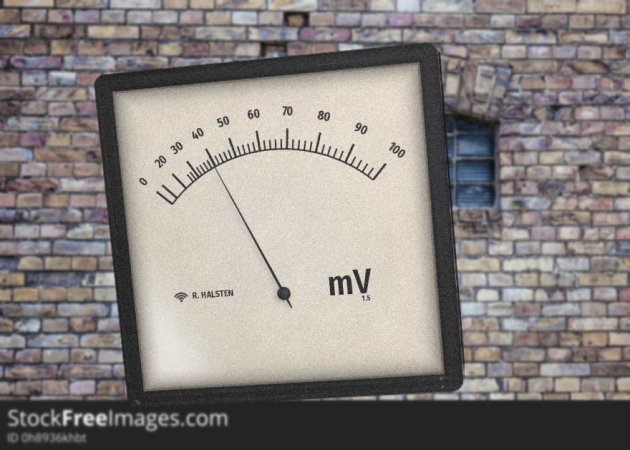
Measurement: 40
